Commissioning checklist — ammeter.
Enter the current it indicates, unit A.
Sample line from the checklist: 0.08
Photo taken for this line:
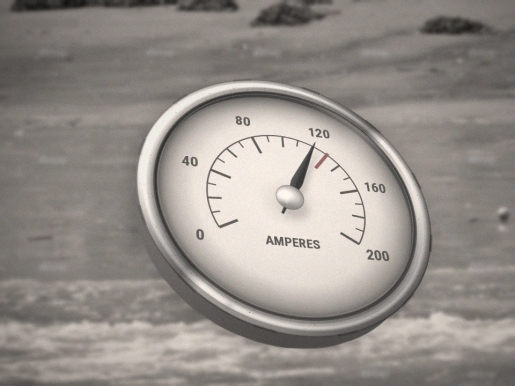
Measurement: 120
